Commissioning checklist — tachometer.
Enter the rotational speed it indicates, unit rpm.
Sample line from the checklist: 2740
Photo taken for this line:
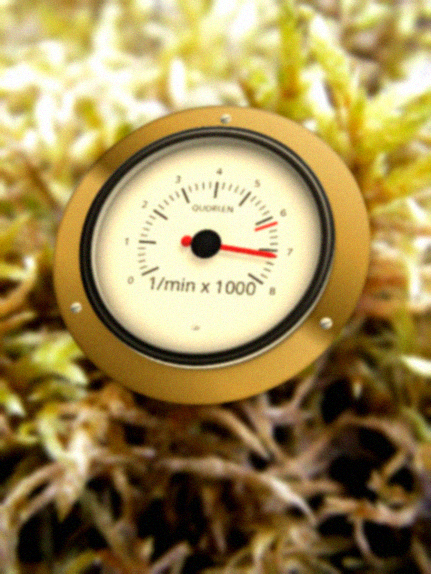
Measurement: 7200
